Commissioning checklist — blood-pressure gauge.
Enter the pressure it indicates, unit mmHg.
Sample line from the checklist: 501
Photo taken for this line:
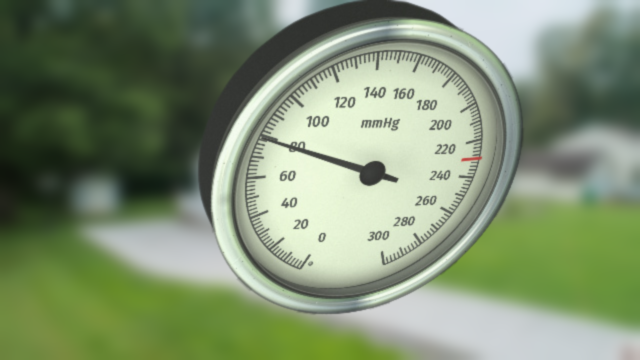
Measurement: 80
